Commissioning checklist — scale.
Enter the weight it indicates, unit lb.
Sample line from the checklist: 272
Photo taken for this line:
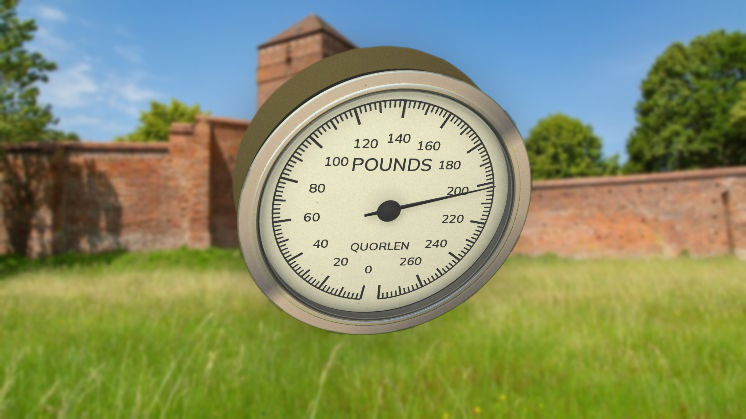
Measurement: 200
